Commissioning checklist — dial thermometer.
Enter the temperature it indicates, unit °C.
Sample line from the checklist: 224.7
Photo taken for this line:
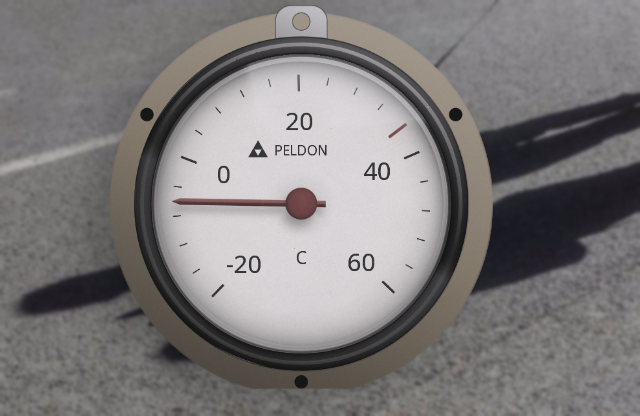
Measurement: -6
